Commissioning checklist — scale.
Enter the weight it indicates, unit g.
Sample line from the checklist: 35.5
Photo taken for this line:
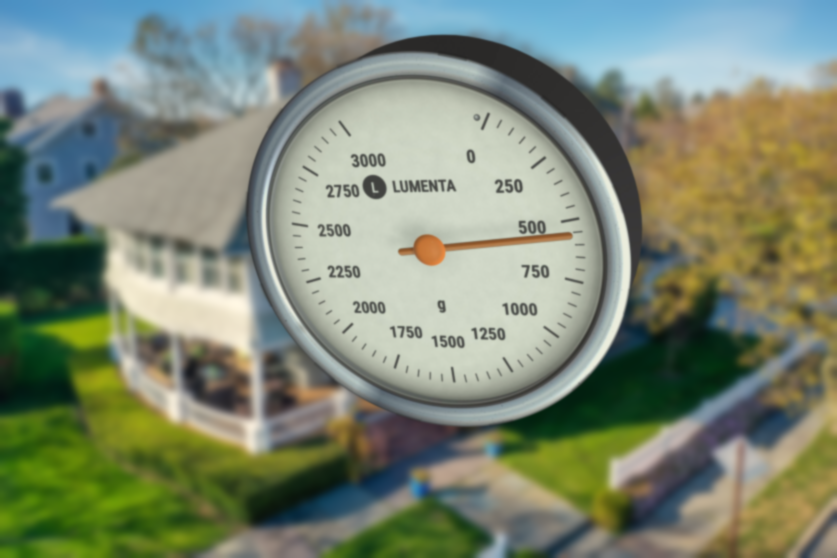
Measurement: 550
